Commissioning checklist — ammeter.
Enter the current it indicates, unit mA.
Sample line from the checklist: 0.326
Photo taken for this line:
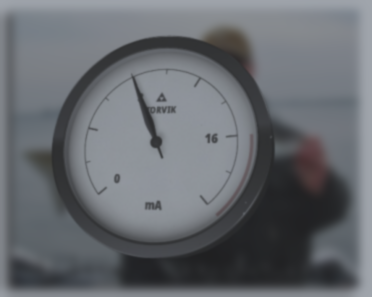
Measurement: 8
